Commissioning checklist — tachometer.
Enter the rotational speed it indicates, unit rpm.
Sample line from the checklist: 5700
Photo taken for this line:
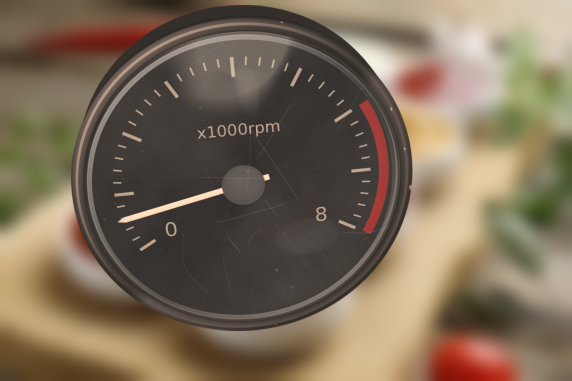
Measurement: 600
